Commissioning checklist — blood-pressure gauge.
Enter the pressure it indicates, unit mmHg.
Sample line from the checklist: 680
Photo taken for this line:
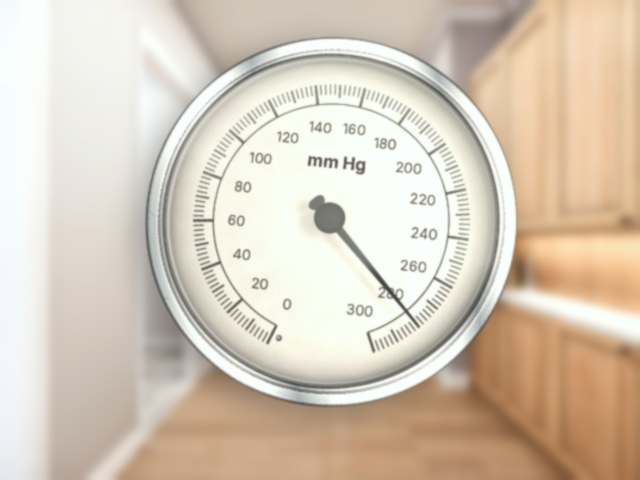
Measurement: 280
